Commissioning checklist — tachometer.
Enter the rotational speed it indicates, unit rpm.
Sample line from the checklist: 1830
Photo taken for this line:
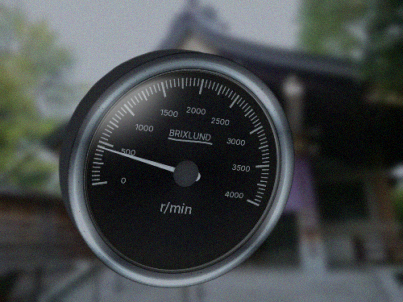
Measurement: 450
